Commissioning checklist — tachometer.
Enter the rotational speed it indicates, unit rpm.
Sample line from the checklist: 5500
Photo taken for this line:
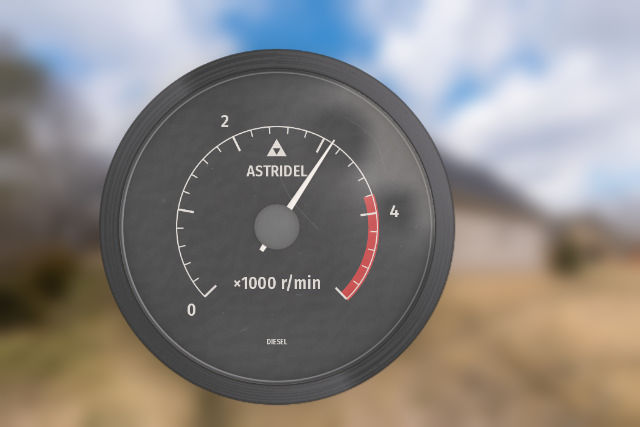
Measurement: 3100
